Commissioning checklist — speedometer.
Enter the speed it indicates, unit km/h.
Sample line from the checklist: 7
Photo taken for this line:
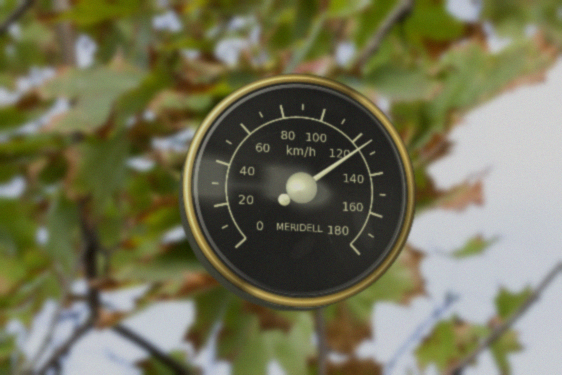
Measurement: 125
